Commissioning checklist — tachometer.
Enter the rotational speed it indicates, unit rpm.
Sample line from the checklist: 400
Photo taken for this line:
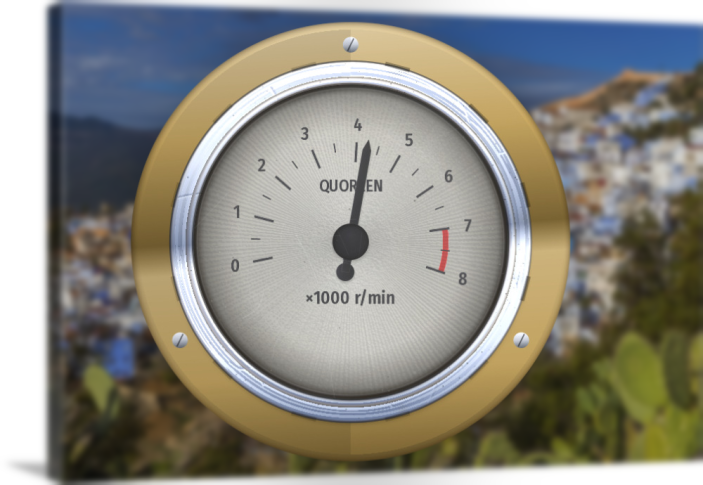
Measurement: 4250
